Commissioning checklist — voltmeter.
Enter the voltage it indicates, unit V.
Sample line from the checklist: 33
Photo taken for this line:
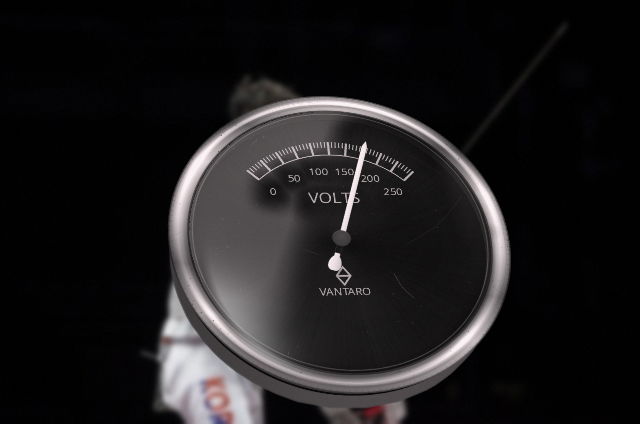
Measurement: 175
